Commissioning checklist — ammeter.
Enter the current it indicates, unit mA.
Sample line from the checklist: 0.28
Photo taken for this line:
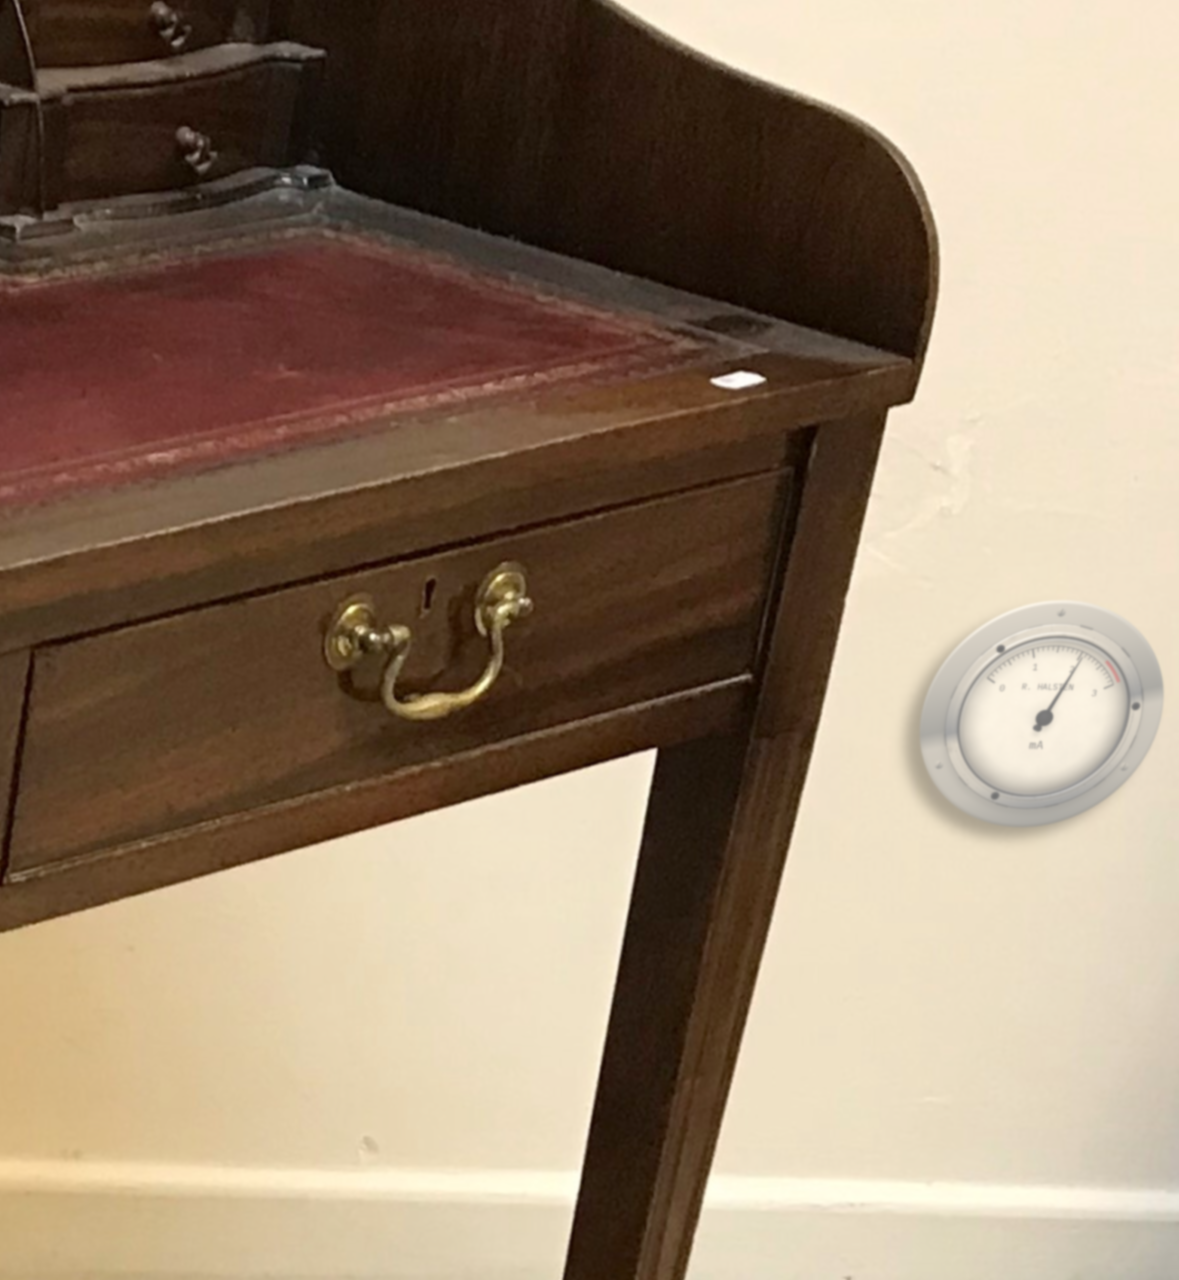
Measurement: 2
